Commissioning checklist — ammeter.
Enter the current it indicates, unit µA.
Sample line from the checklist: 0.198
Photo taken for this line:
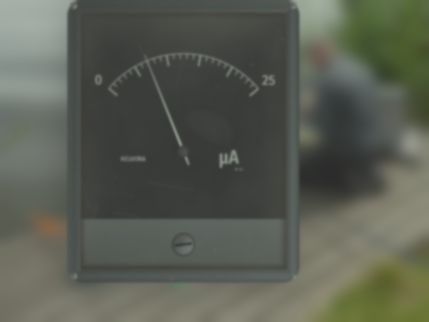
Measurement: 7
